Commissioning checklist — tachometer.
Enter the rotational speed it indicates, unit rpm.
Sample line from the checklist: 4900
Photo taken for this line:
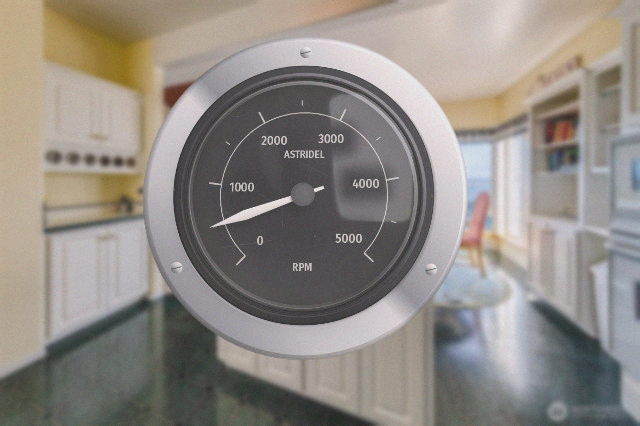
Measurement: 500
